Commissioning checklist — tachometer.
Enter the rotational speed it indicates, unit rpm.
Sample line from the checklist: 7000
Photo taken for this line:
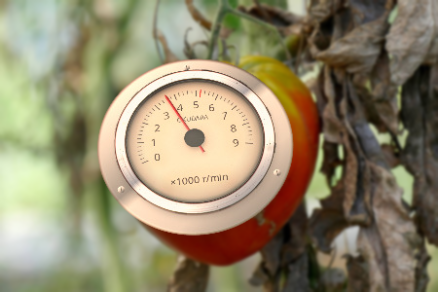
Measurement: 3600
